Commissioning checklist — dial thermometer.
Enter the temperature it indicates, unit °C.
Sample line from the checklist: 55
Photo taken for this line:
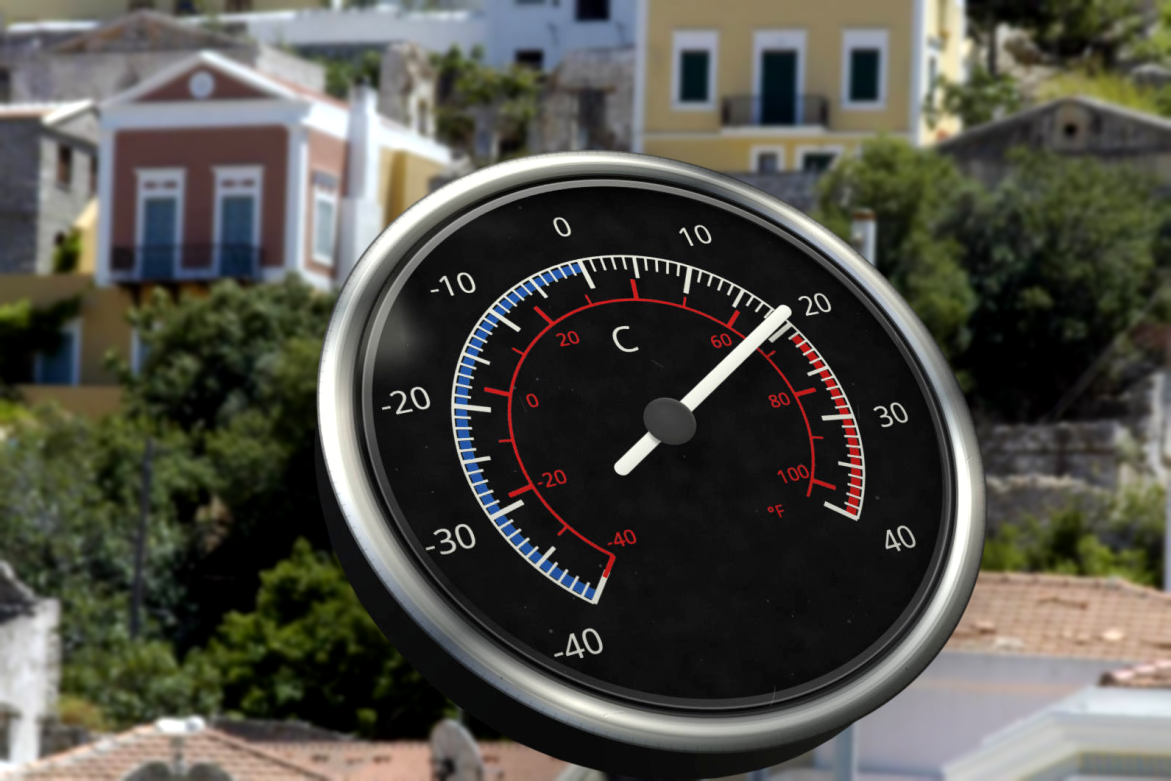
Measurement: 19
